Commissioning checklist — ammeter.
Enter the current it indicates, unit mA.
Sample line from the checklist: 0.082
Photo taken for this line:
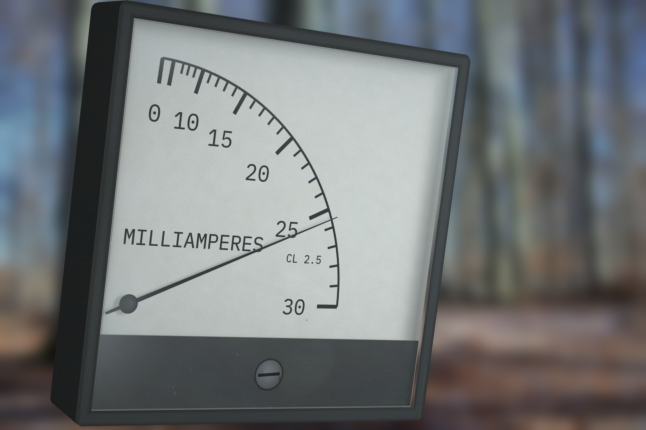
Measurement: 25.5
